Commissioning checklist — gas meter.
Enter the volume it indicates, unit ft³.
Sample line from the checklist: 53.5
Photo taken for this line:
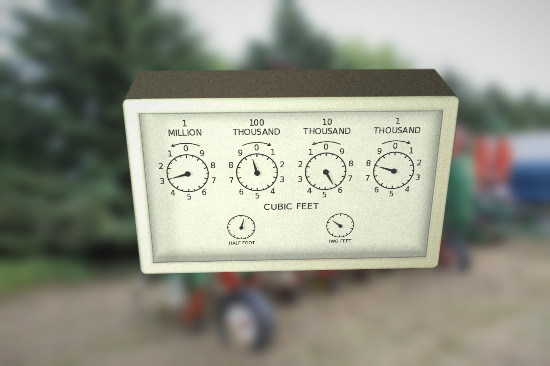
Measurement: 295800
